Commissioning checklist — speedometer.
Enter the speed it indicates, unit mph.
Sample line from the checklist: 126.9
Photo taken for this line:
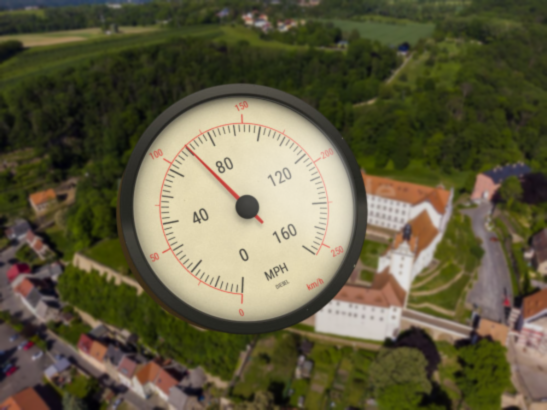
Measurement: 70
